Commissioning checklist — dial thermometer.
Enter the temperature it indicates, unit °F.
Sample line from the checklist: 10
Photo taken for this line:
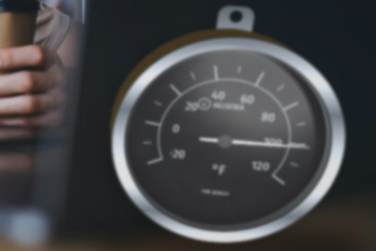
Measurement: 100
